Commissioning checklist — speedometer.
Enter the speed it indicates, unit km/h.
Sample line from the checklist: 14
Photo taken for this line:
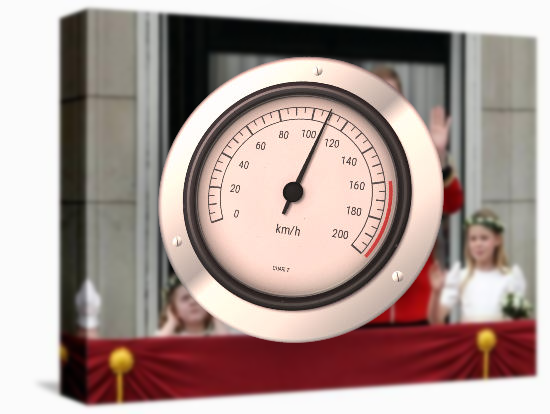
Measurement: 110
